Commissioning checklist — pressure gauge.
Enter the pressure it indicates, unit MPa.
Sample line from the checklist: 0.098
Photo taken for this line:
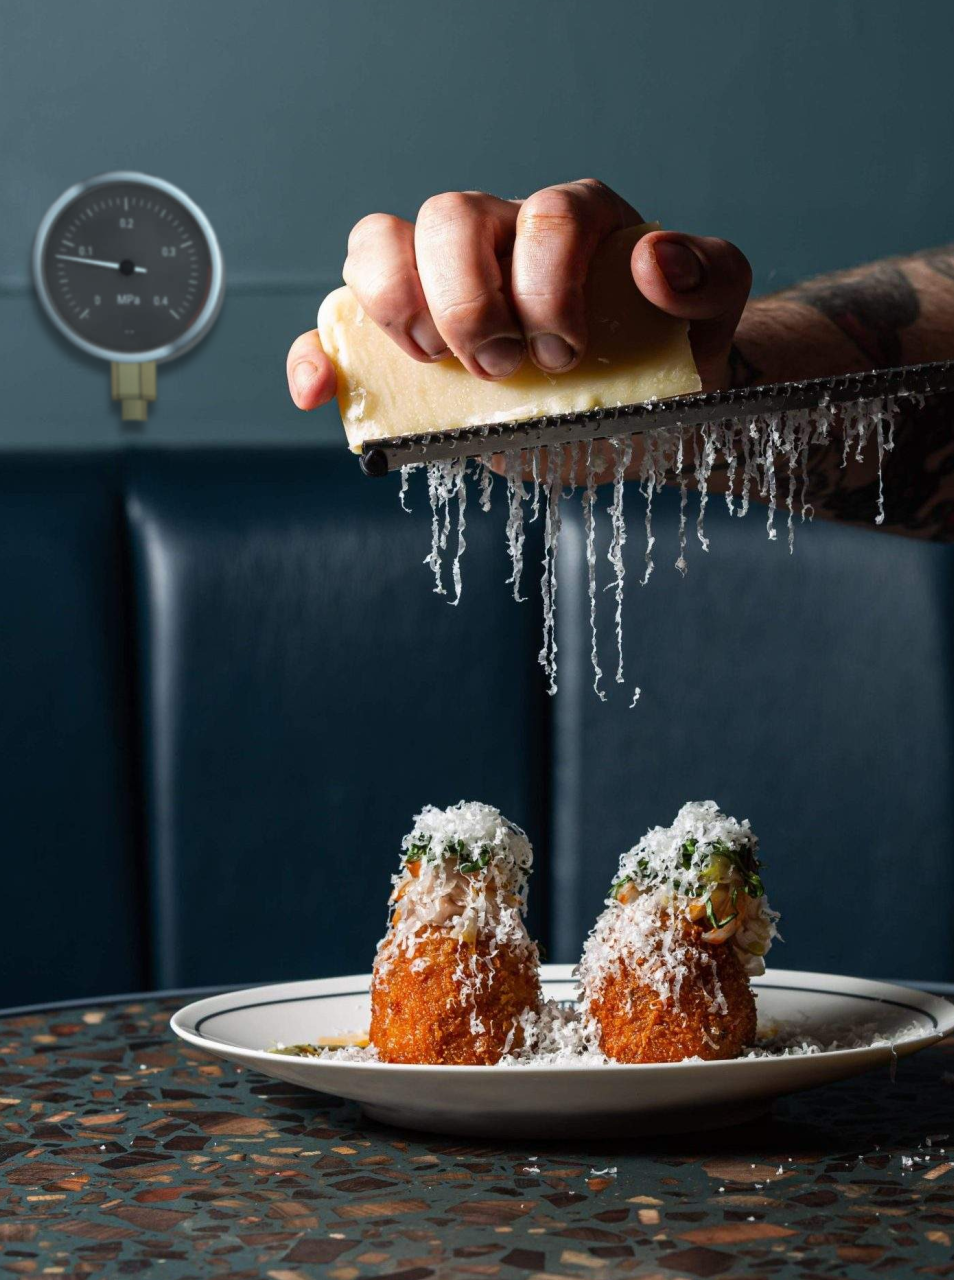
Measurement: 0.08
